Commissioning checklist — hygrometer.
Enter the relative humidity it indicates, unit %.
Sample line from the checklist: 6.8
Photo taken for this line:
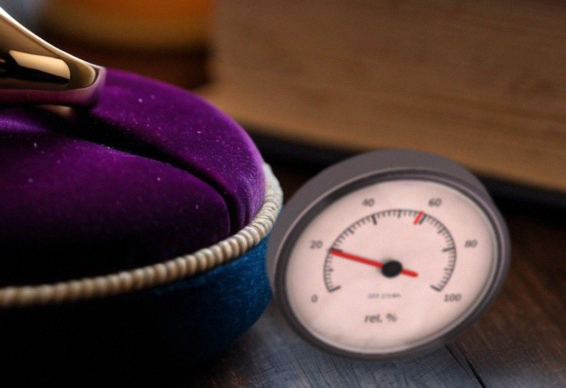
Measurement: 20
